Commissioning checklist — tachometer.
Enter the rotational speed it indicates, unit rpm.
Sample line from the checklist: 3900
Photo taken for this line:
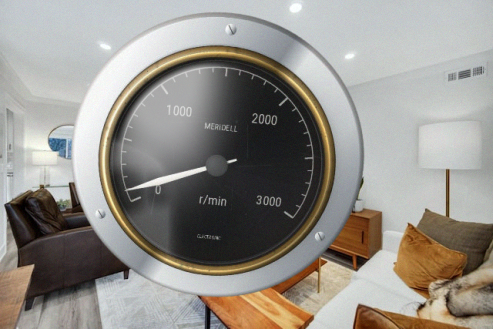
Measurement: 100
